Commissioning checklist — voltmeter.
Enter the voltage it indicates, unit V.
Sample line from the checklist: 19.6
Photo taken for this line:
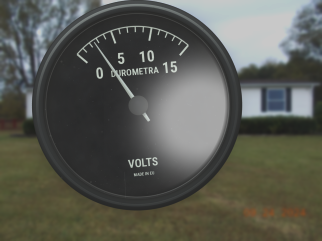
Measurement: 2.5
